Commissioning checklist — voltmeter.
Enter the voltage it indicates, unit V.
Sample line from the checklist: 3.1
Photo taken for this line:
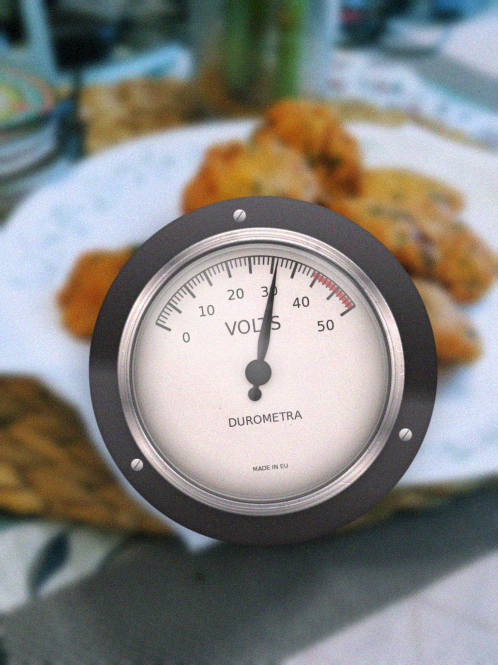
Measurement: 31
